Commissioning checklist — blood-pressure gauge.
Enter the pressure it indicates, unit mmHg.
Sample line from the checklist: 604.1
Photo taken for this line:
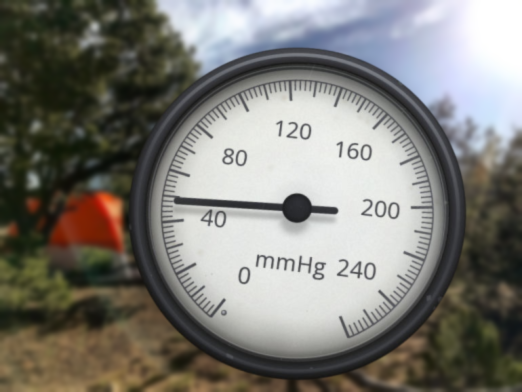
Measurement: 48
